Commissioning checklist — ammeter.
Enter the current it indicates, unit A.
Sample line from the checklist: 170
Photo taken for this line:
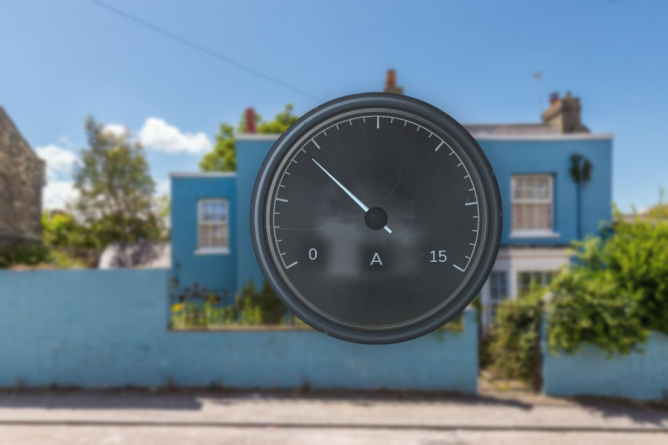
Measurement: 4.5
